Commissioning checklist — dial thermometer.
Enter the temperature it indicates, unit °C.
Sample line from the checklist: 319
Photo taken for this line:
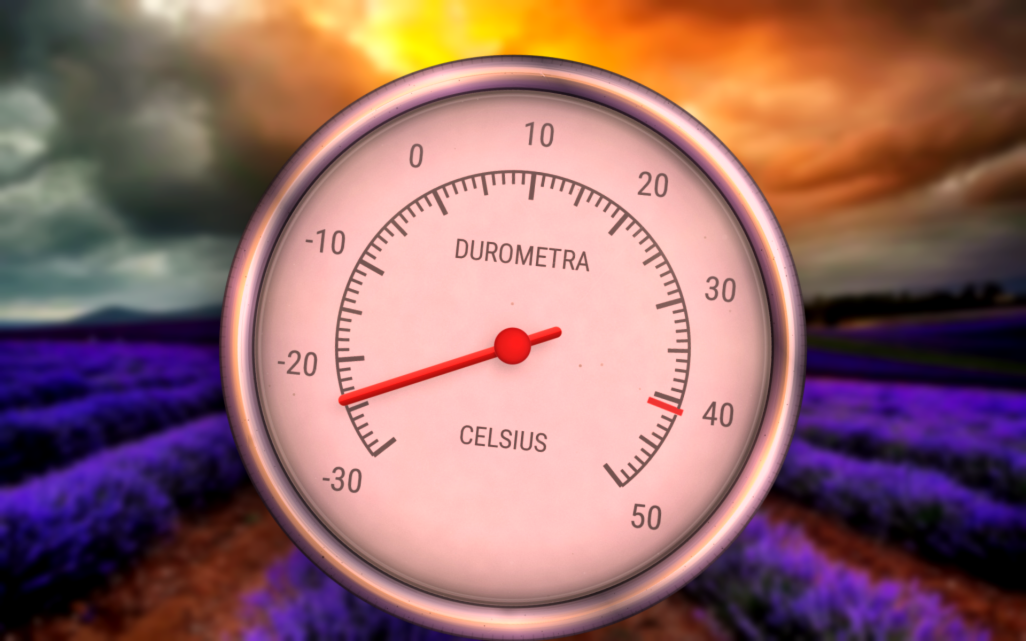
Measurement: -24
